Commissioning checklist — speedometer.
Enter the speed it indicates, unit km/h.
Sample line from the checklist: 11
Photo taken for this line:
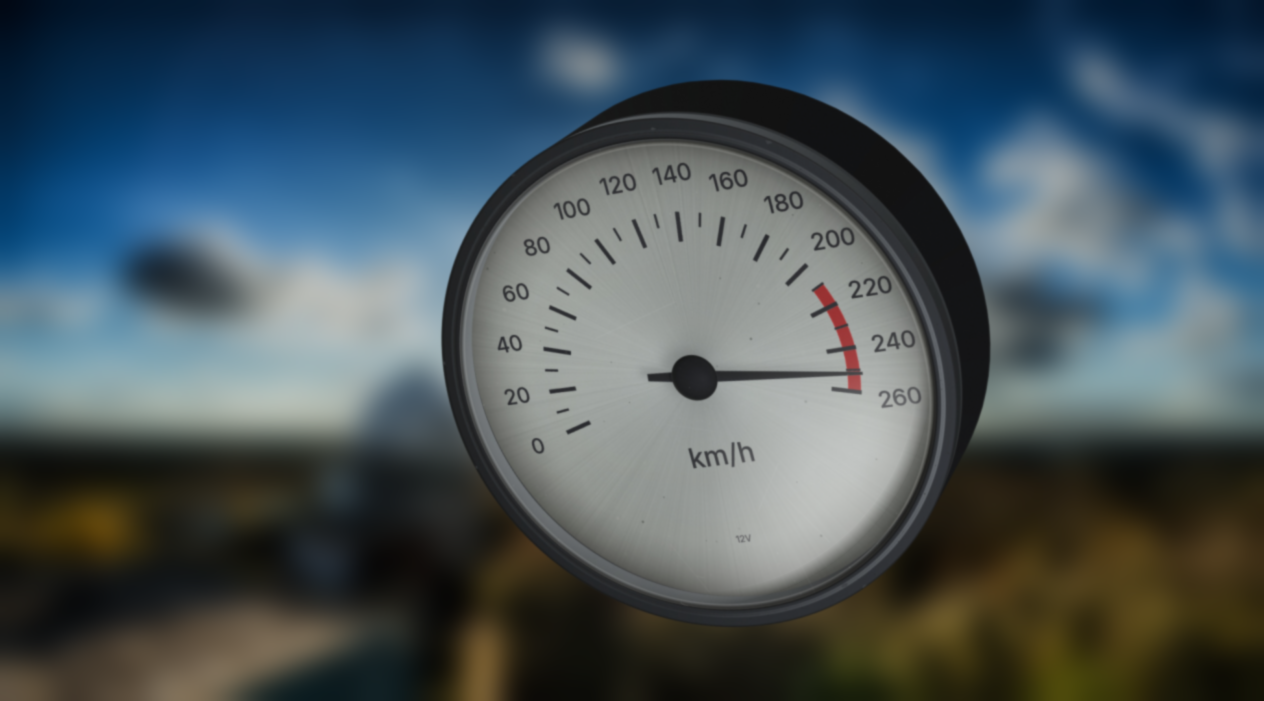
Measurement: 250
